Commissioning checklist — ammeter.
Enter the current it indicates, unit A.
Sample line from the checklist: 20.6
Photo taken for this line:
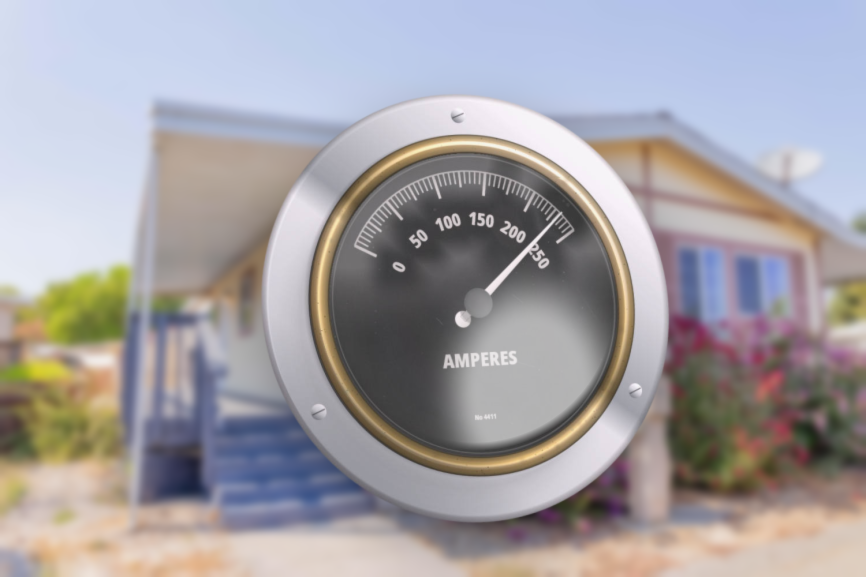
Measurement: 230
